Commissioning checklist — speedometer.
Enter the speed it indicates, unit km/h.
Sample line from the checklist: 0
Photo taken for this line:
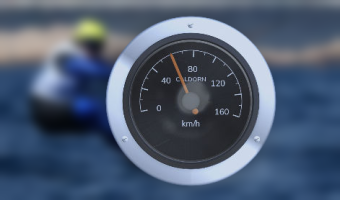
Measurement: 60
